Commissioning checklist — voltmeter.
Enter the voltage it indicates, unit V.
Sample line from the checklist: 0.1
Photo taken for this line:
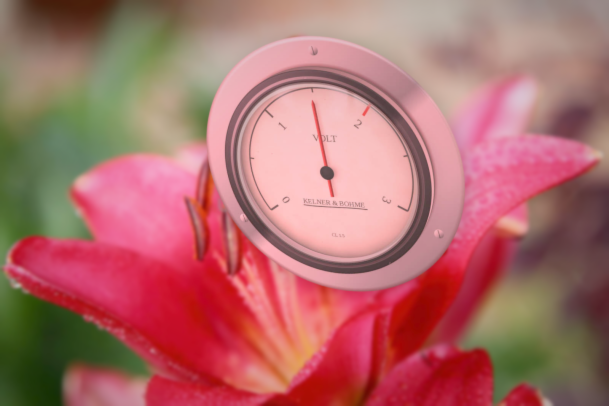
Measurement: 1.5
